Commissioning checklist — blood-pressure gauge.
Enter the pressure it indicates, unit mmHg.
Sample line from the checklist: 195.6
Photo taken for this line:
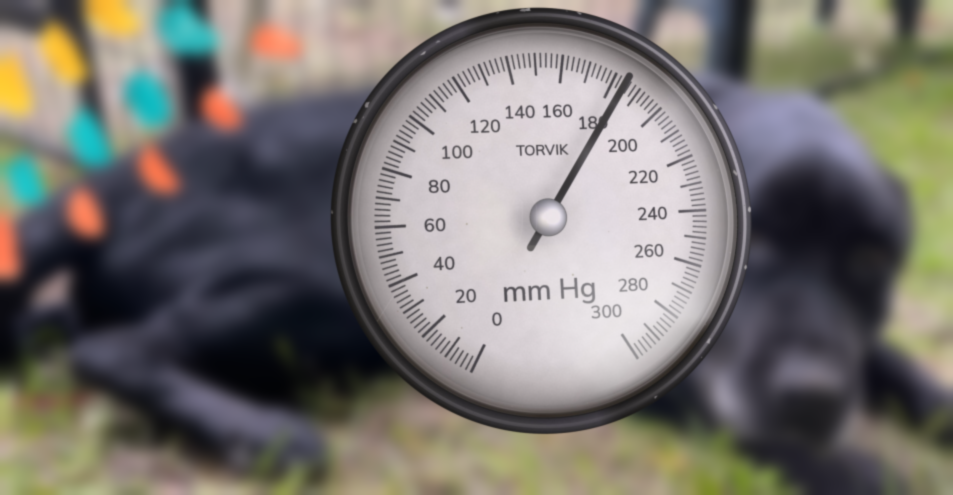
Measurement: 184
